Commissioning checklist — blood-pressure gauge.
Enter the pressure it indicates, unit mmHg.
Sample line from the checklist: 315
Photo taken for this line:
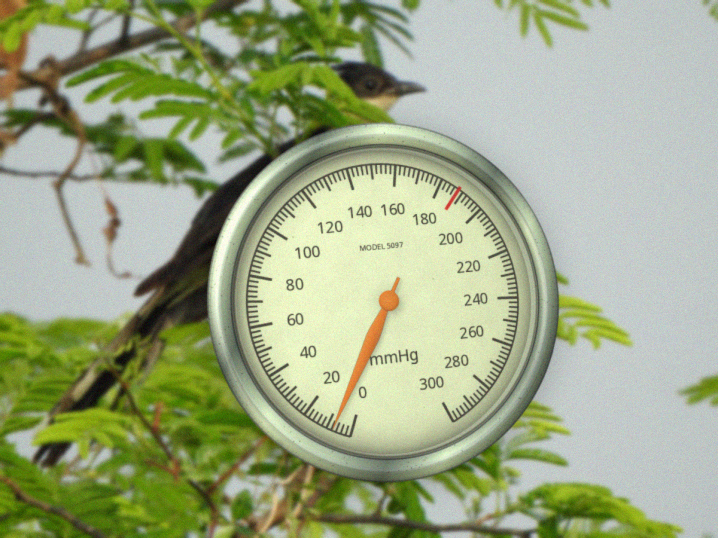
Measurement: 8
